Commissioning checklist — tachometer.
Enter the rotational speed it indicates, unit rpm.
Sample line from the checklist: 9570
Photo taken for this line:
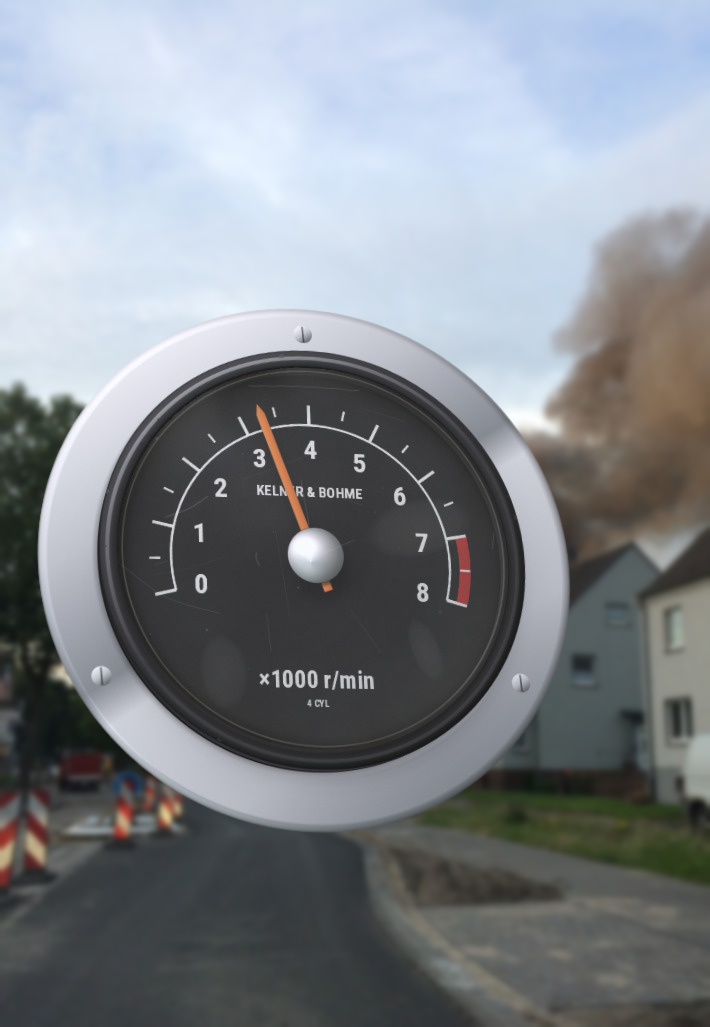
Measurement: 3250
